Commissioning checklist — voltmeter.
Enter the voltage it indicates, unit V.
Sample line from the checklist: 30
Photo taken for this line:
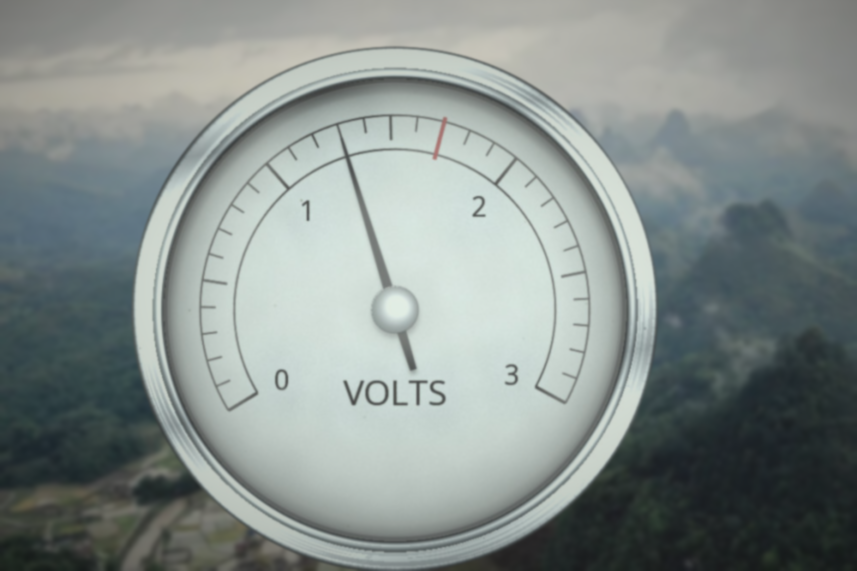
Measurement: 1.3
